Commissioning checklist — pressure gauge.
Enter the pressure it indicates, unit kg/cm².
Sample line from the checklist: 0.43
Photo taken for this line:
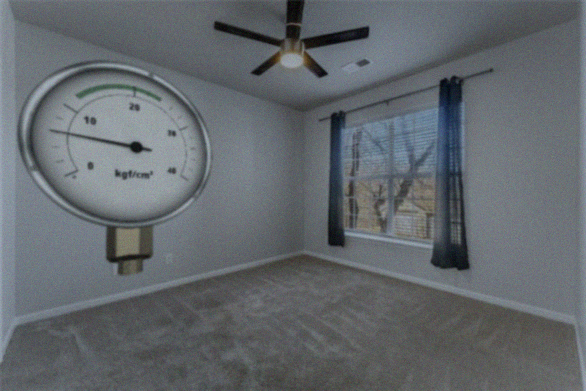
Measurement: 6
